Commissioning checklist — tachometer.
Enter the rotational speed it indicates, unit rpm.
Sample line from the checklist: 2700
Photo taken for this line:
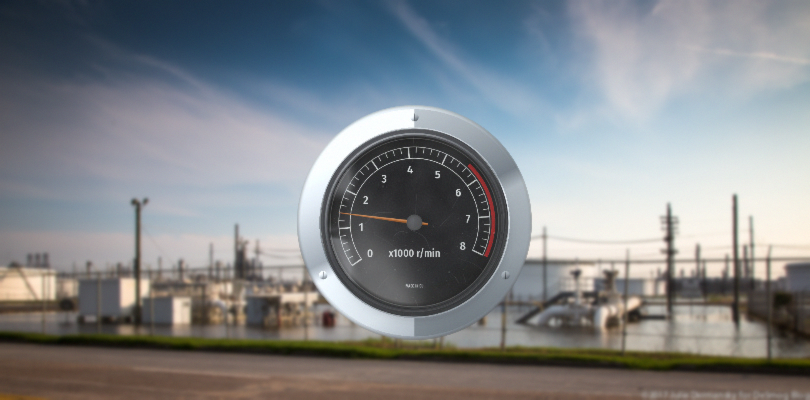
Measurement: 1400
